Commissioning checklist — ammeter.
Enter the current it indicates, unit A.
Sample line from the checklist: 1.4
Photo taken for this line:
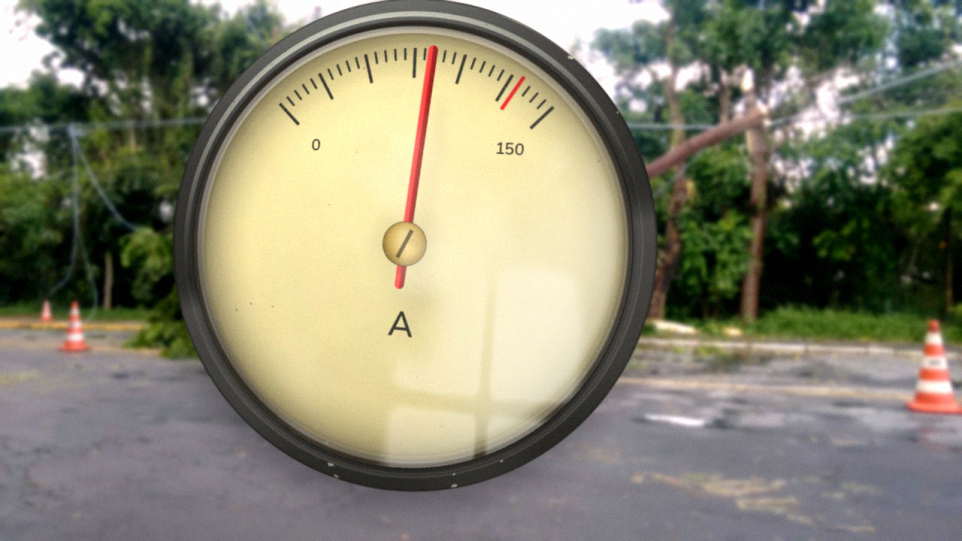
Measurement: 85
